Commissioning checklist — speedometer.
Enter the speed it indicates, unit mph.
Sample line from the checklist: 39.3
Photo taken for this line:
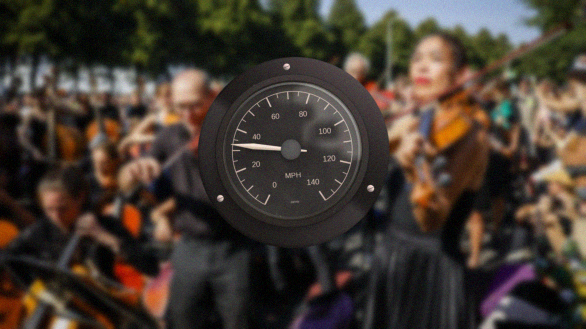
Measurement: 32.5
